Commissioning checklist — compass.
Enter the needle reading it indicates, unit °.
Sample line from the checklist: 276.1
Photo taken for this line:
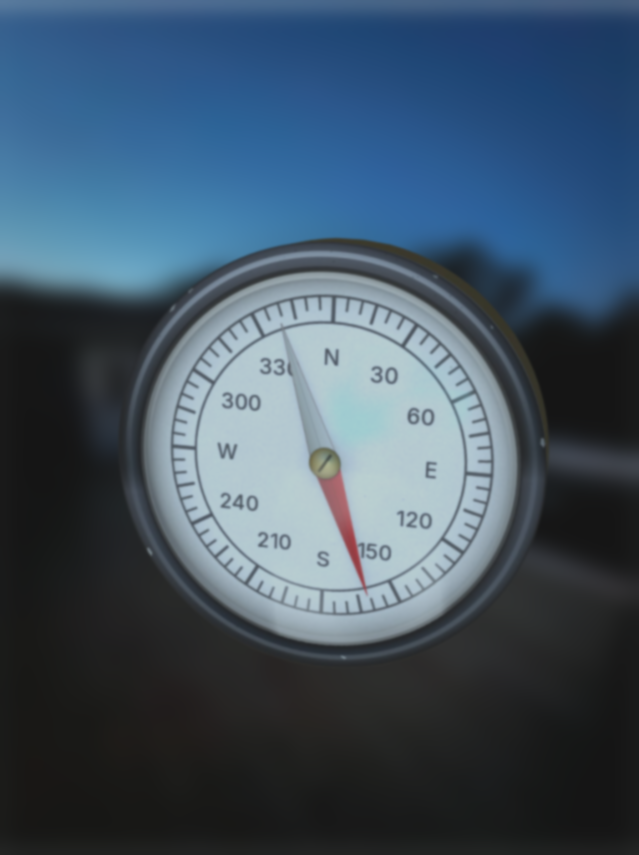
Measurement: 160
